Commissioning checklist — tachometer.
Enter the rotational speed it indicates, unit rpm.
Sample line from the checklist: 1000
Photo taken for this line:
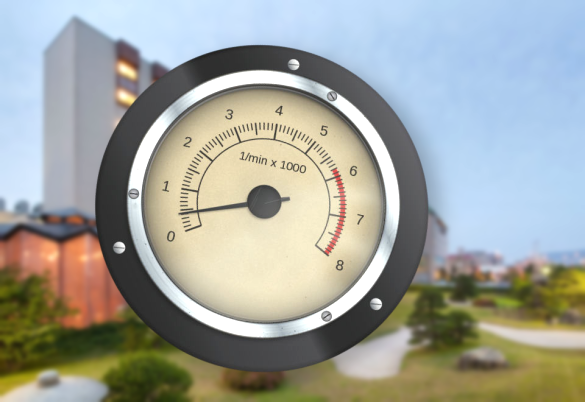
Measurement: 400
